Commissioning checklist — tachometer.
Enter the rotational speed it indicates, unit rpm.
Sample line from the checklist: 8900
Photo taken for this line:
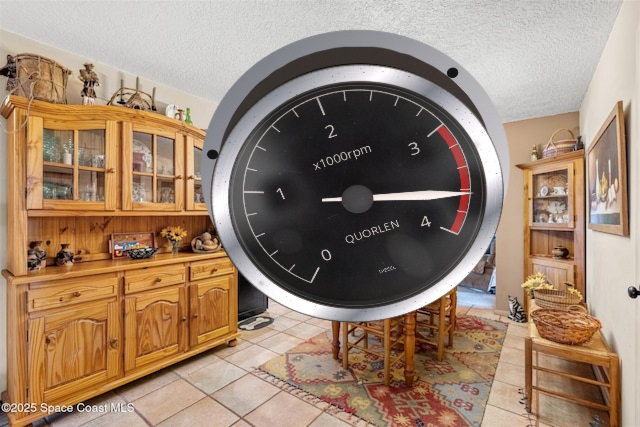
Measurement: 3600
